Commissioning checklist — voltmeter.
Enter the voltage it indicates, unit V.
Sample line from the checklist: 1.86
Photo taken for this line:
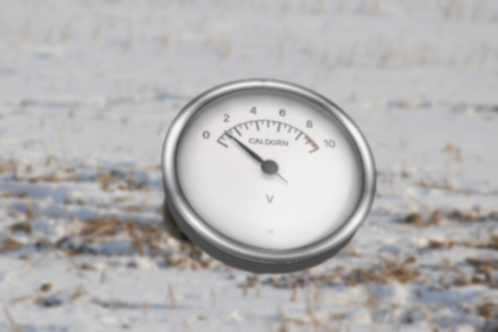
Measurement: 1
